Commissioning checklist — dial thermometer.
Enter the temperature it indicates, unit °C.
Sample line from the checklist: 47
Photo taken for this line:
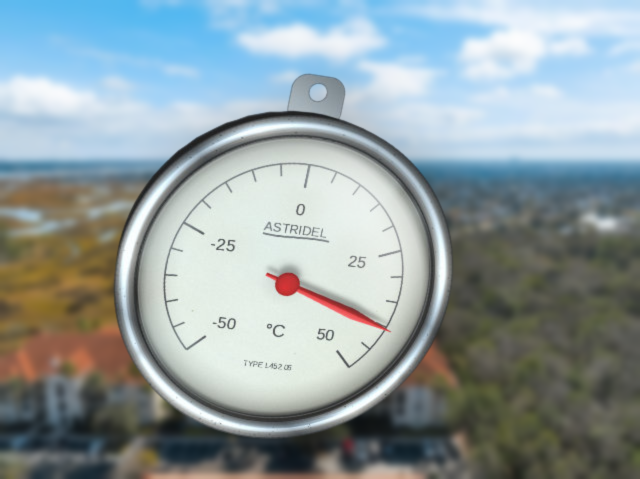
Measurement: 40
